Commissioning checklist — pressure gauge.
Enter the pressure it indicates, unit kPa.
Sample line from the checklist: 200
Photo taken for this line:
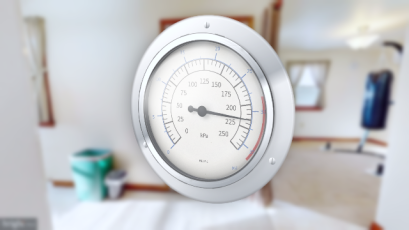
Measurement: 215
